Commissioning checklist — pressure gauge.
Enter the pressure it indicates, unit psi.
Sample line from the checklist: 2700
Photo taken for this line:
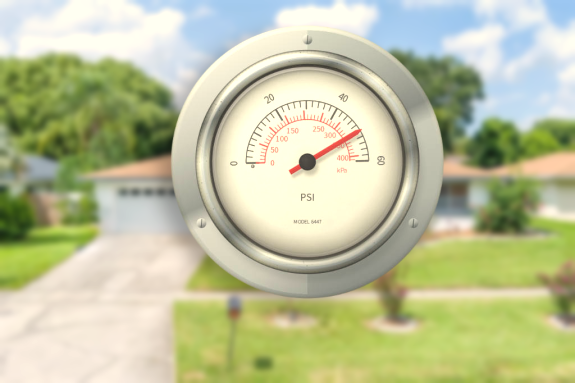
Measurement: 50
